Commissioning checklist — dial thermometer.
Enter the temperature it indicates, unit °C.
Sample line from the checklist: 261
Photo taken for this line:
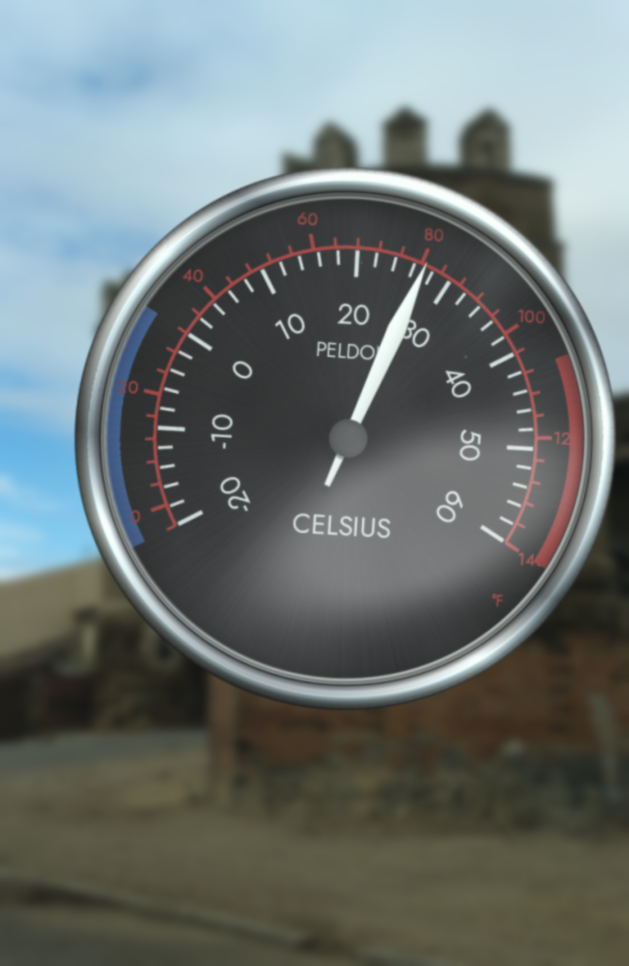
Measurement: 27
